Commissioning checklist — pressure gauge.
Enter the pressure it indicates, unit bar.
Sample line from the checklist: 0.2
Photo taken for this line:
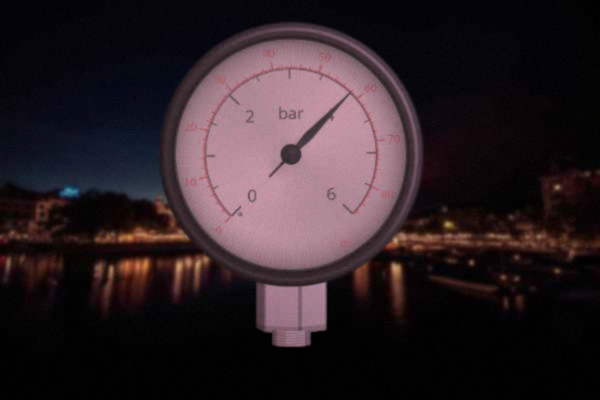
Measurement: 4
